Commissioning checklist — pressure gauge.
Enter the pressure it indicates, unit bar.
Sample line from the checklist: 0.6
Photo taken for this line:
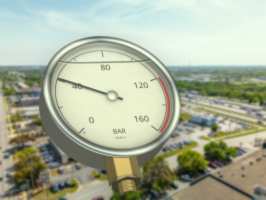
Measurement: 40
